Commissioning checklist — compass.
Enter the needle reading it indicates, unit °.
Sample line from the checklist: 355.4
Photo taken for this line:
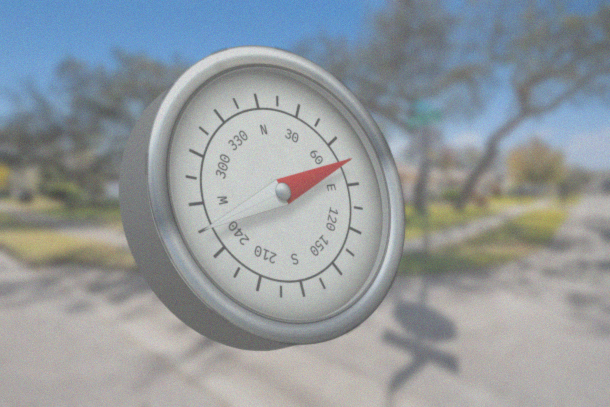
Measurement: 75
